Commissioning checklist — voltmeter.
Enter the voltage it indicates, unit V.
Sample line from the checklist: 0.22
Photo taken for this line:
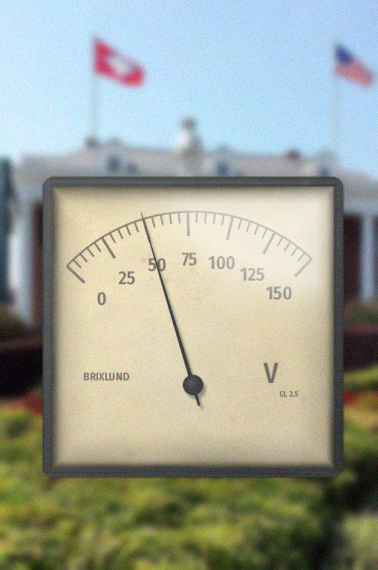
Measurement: 50
